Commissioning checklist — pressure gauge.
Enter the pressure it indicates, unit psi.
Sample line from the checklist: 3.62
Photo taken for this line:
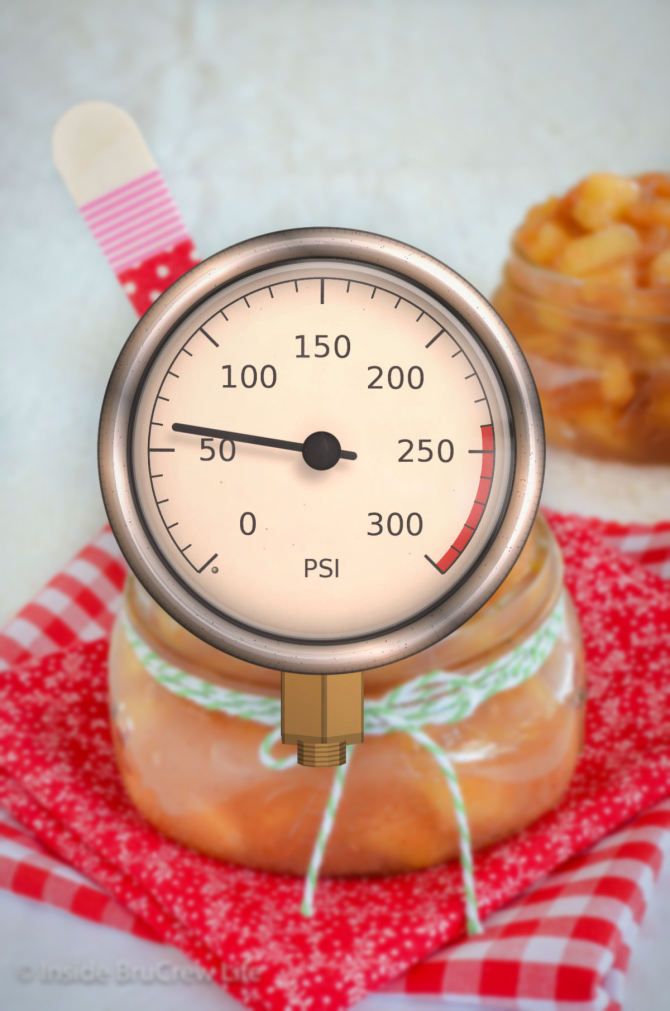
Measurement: 60
